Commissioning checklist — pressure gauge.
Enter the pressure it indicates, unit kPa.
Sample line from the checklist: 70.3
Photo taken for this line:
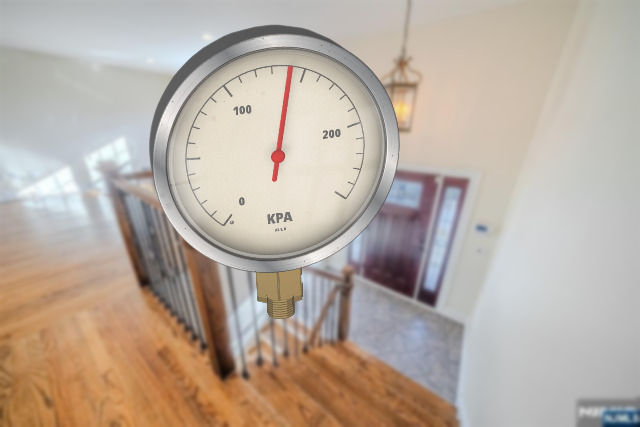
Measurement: 140
